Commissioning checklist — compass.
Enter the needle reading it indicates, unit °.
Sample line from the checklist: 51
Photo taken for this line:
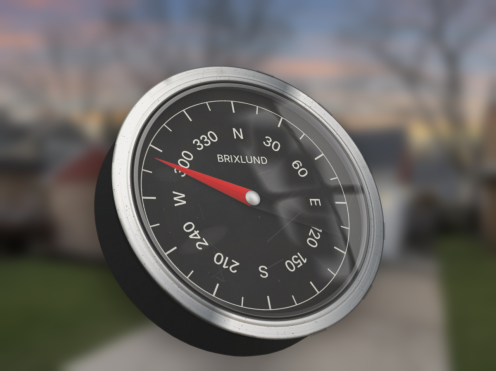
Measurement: 292.5
